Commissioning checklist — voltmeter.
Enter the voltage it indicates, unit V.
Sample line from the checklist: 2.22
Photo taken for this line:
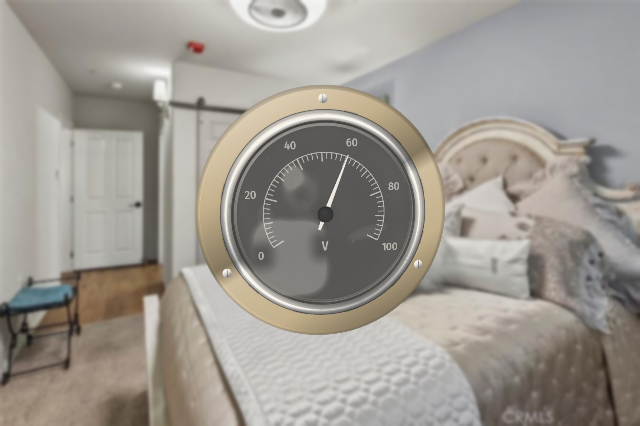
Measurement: 60
